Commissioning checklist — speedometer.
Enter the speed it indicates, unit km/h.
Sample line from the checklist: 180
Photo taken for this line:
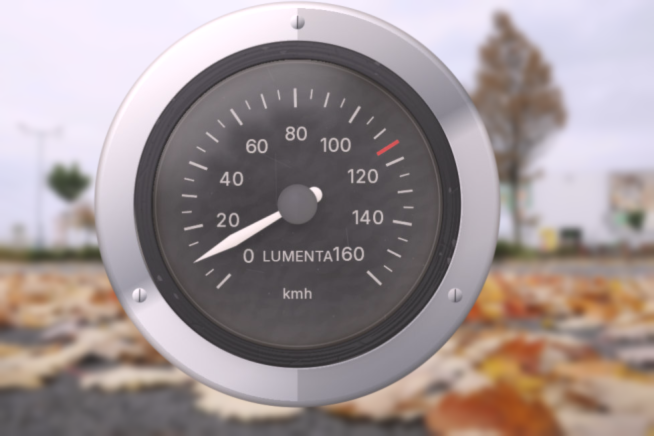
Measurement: 10
